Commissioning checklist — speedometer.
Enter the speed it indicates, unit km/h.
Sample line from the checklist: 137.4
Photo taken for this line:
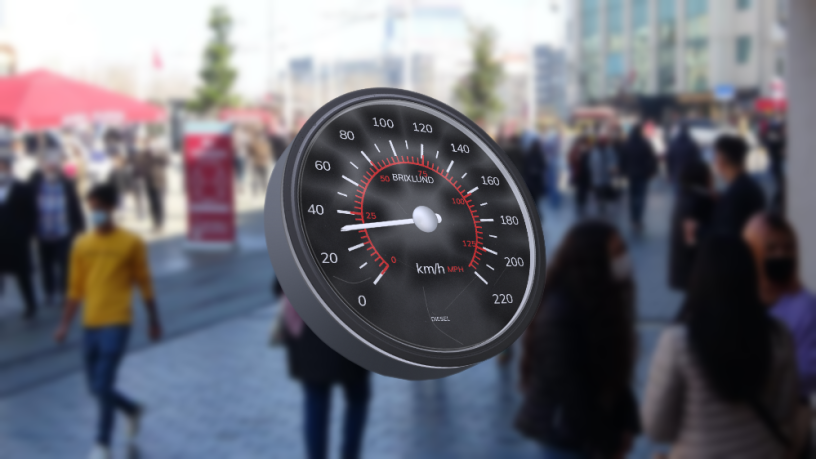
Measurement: 30
